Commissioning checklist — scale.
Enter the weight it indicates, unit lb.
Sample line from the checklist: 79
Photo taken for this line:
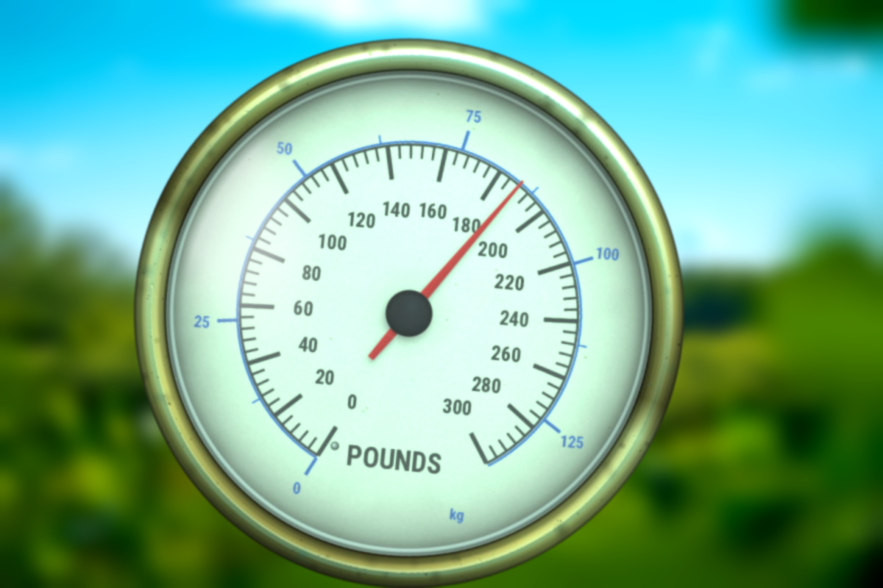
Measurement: 188
